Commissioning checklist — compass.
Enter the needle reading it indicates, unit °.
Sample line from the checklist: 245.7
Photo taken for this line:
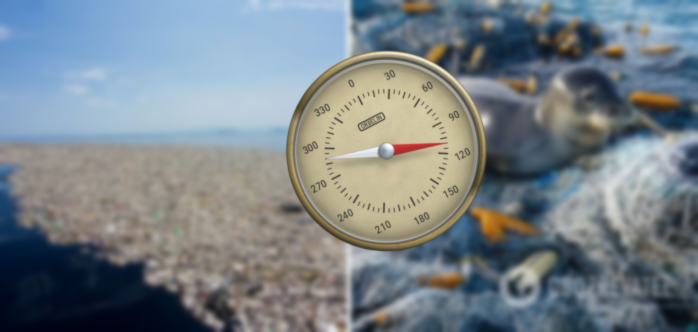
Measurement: 110
